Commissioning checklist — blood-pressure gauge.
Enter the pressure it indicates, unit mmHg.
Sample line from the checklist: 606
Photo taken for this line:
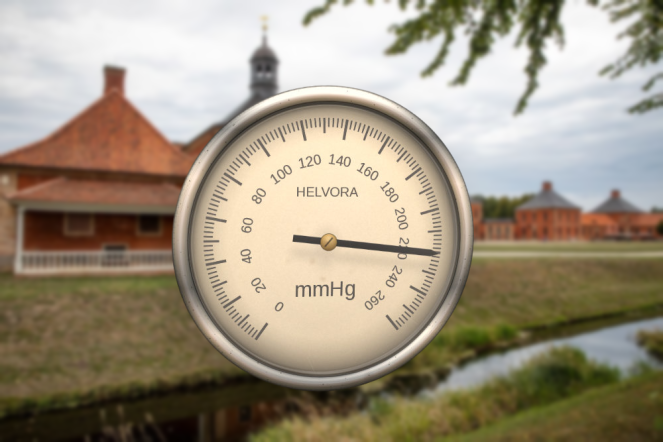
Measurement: 220
